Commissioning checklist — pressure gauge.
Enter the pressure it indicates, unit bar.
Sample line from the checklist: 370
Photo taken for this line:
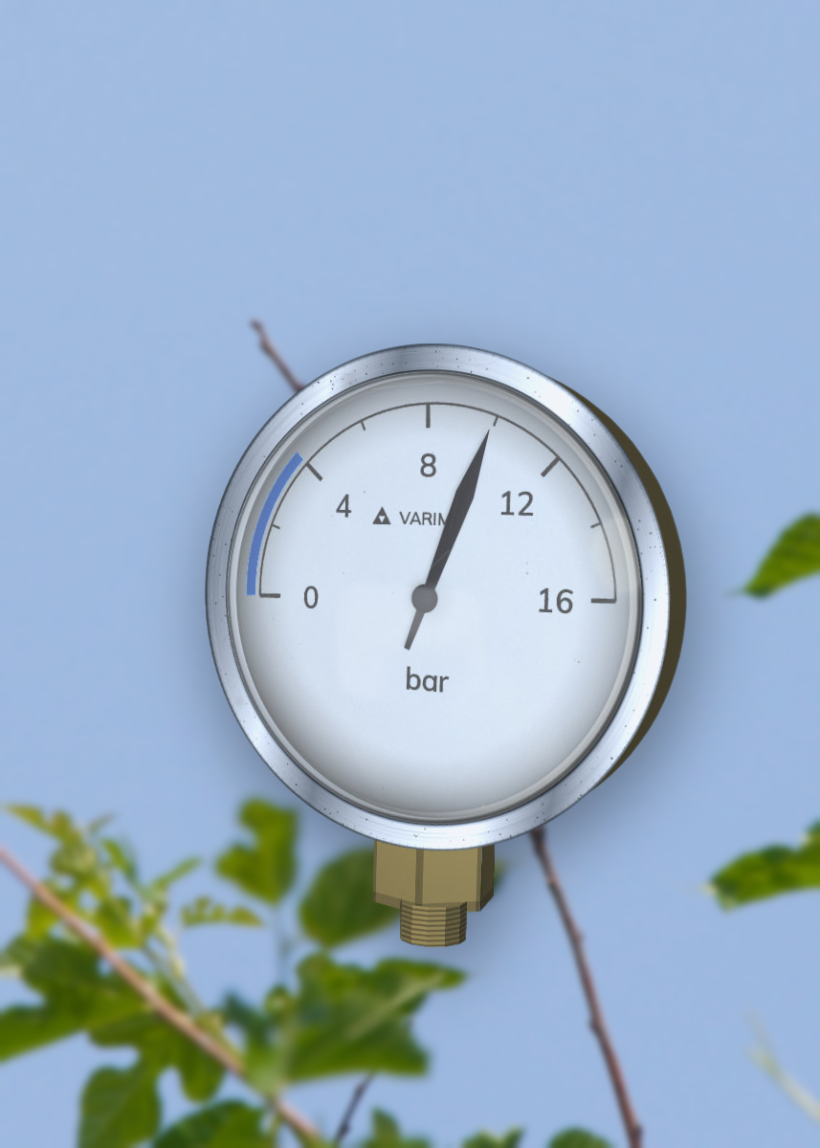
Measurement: 10
